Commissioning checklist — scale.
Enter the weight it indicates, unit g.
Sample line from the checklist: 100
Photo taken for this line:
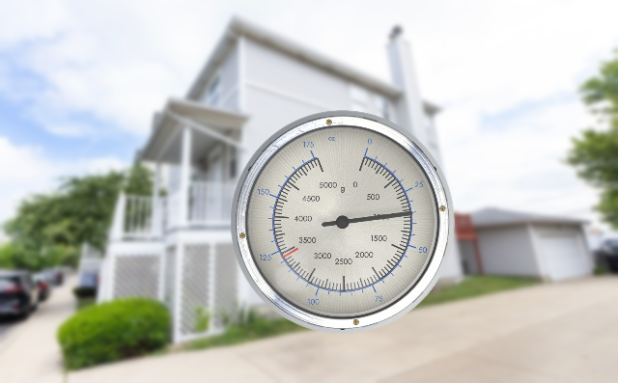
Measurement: 1000
